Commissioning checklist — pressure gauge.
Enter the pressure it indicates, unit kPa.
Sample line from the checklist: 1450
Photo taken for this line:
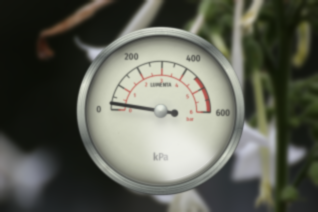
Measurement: 25
